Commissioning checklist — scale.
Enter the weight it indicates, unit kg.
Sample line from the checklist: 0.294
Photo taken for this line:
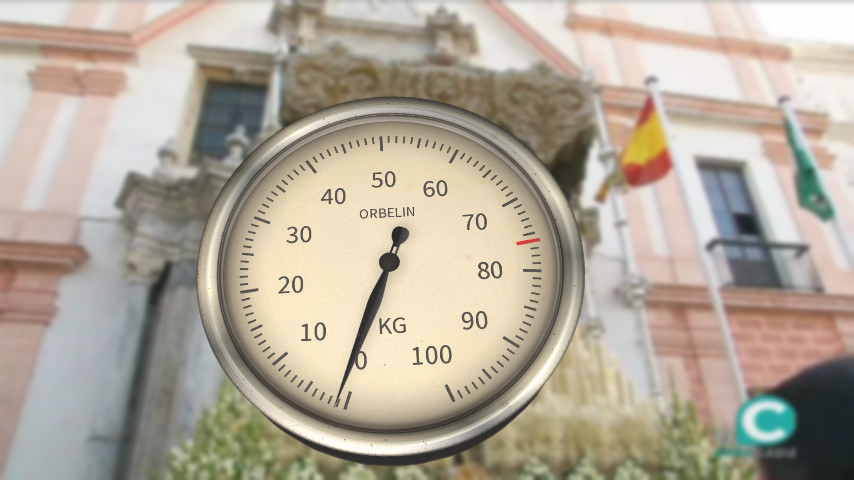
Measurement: 1
